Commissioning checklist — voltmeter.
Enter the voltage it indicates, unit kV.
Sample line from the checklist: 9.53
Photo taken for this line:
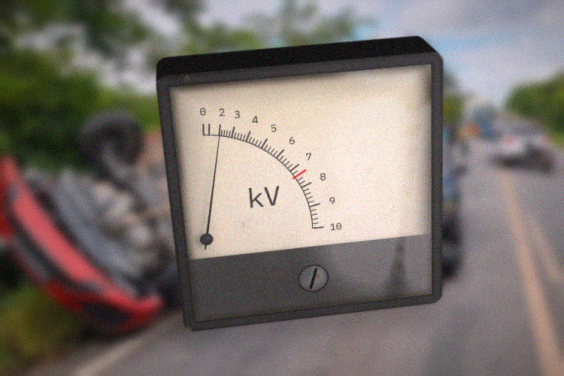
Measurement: 2
